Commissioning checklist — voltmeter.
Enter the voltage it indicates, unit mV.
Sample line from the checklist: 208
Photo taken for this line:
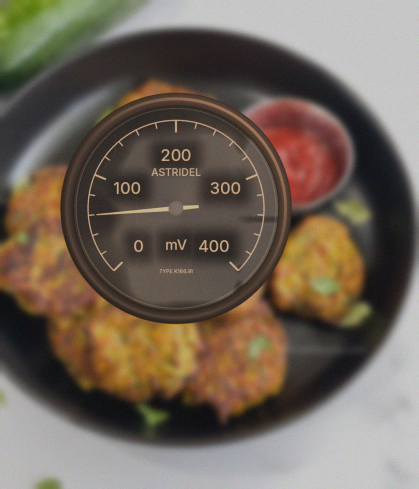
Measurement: 60
